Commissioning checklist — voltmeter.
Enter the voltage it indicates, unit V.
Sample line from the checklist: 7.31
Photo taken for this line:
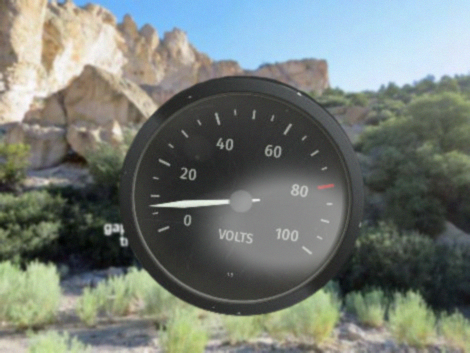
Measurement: 7.5
